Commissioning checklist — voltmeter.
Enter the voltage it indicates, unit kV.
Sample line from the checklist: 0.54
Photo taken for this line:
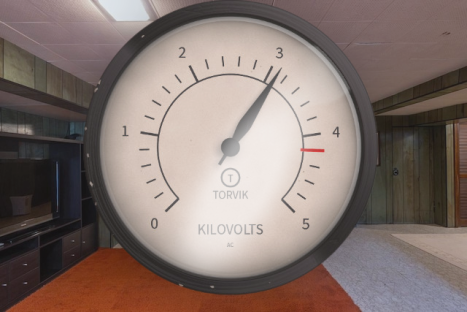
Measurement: 3.1
